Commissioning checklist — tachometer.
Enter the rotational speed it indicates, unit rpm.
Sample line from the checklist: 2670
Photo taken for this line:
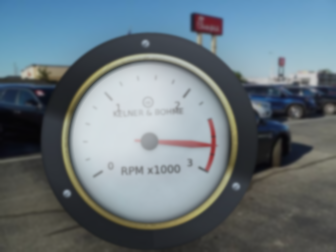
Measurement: 2700
